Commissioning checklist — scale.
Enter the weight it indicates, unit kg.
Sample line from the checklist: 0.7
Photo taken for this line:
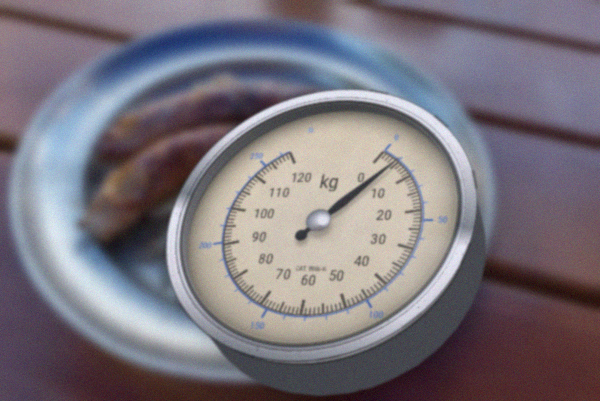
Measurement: 5
